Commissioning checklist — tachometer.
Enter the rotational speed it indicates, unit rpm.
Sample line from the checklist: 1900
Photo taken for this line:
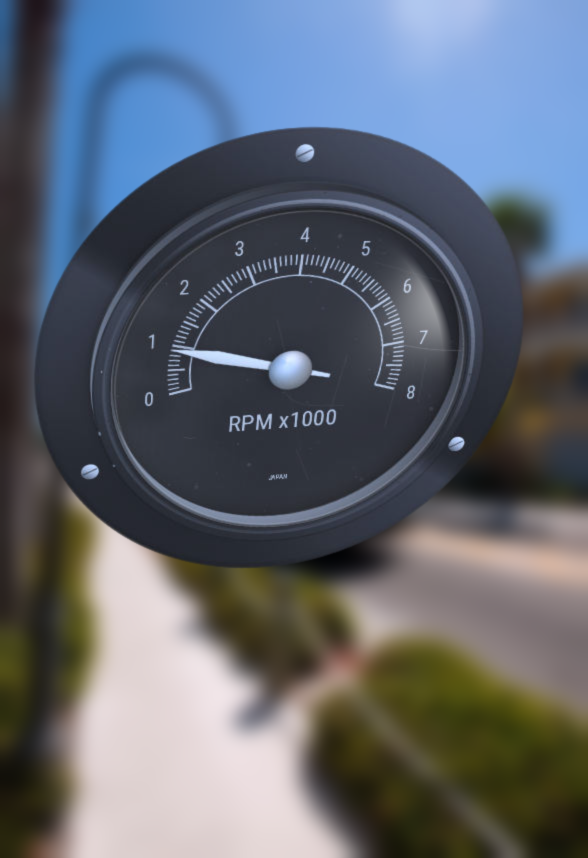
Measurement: 1000
